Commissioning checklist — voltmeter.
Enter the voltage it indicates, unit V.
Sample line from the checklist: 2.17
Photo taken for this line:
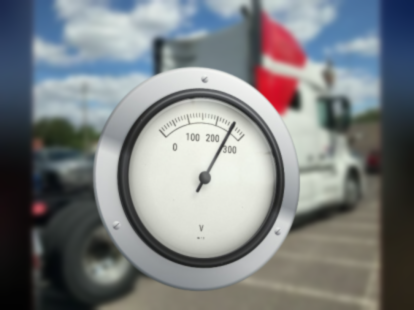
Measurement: 250
